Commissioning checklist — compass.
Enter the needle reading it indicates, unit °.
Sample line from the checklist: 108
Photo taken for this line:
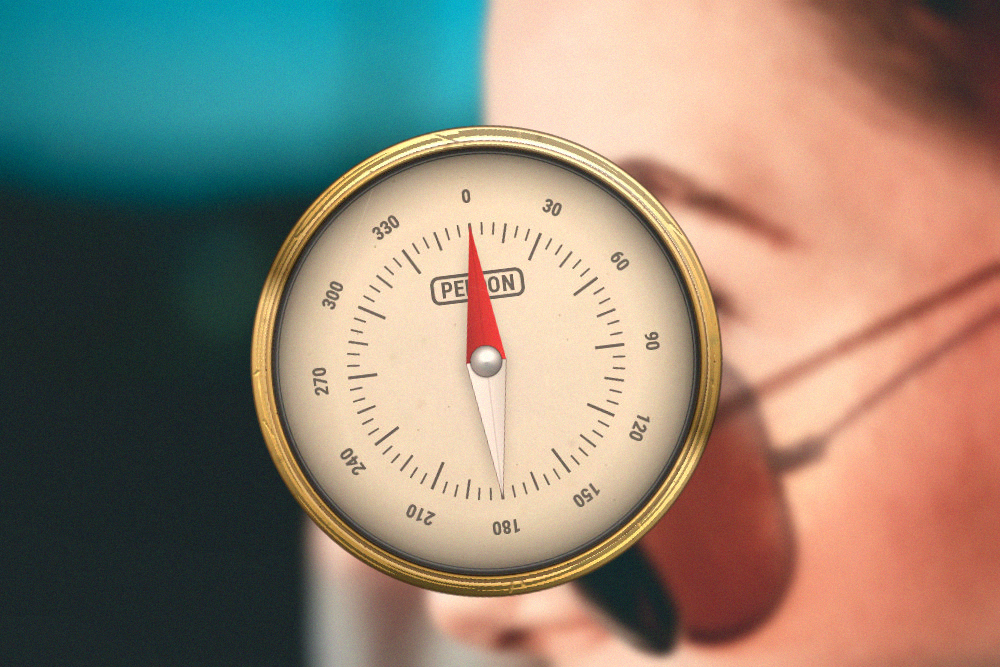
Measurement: 0
